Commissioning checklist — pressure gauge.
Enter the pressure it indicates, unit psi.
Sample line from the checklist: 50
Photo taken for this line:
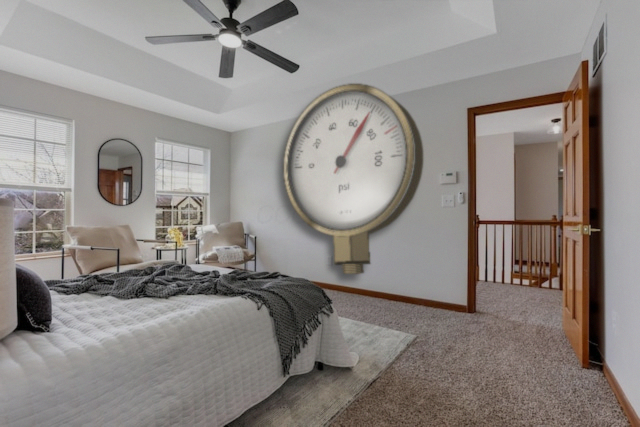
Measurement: 70
